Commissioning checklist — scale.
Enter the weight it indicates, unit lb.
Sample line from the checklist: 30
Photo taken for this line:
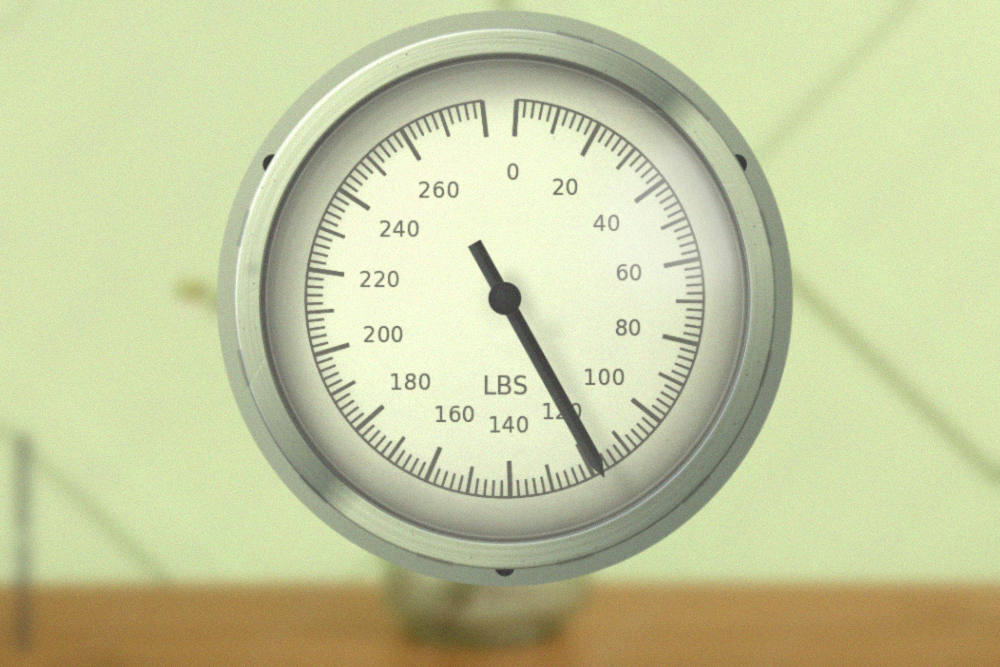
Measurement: 118
